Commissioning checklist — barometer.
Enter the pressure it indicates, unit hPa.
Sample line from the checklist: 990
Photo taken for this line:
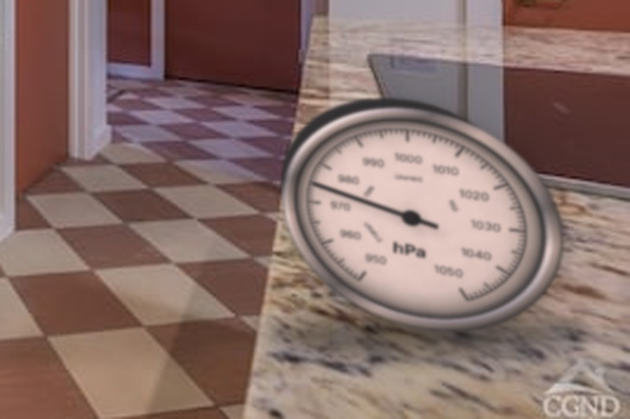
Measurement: 975
